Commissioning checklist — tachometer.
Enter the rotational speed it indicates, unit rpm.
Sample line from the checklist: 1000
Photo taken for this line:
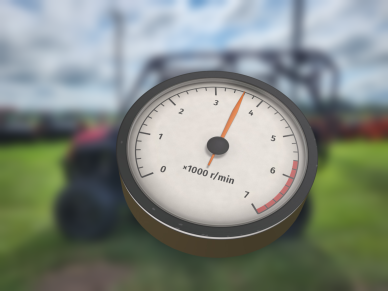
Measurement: 3600
